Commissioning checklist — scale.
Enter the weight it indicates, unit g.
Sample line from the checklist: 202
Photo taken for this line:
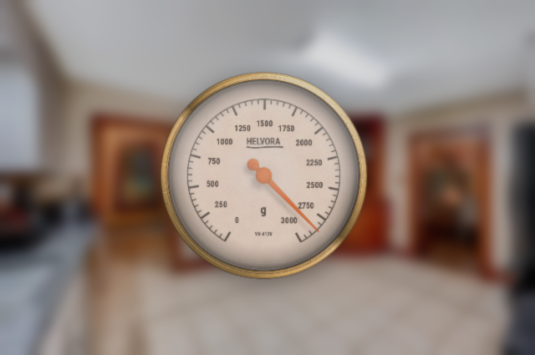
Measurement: 2850
